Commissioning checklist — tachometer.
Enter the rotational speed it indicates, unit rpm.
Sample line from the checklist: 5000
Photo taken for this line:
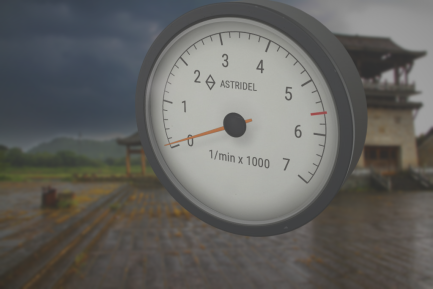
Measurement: 100
